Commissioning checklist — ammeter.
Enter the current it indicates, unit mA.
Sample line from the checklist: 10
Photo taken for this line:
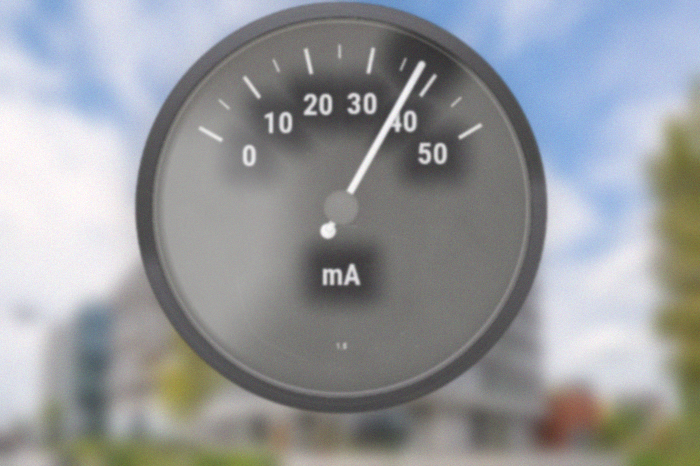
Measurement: 37.5
